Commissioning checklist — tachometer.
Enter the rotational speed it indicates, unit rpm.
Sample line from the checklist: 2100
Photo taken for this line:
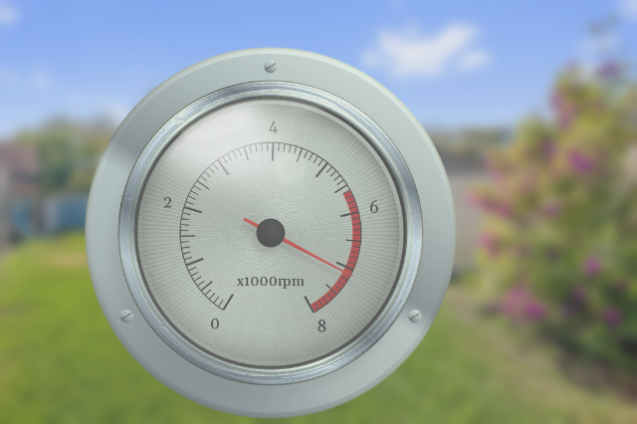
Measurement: 7100
